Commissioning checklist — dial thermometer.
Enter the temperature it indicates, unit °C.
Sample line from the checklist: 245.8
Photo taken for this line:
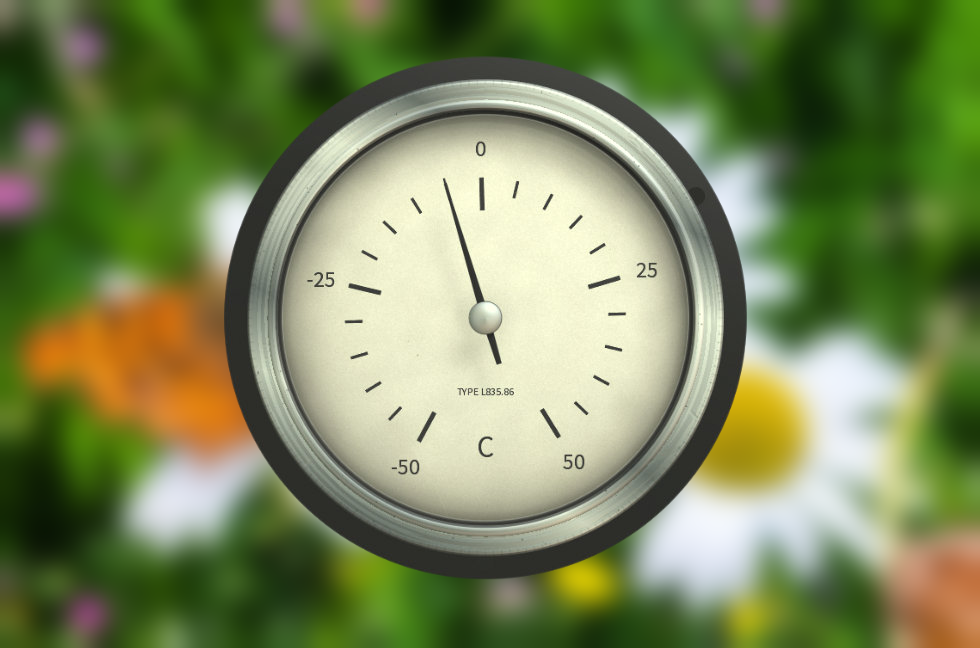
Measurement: -5
